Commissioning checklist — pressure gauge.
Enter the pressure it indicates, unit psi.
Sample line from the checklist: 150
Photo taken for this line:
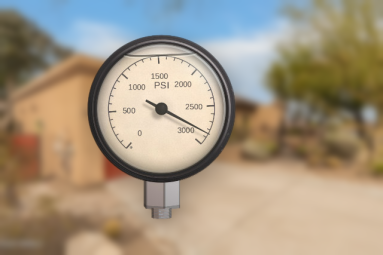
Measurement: 2850
